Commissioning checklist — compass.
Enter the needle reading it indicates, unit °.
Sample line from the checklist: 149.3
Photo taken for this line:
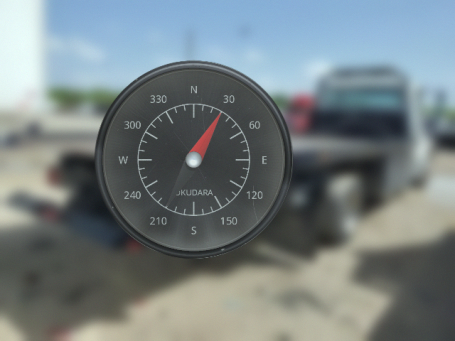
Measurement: 30
